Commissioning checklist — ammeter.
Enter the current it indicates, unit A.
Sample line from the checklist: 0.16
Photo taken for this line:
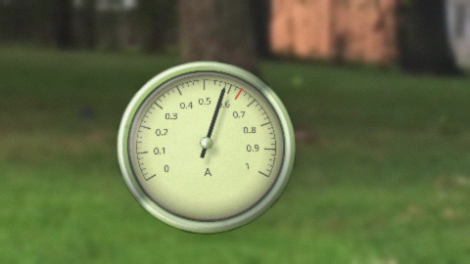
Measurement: 0.58
